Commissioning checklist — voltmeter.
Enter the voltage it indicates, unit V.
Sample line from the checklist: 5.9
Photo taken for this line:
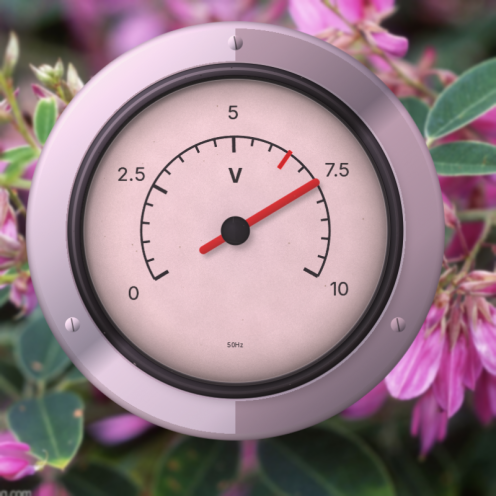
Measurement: 7.5
